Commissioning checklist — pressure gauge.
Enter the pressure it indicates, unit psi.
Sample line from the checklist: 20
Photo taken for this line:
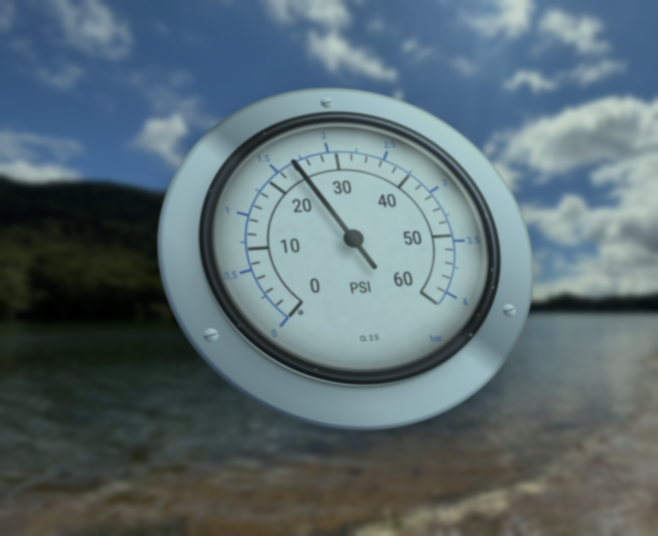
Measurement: 24
